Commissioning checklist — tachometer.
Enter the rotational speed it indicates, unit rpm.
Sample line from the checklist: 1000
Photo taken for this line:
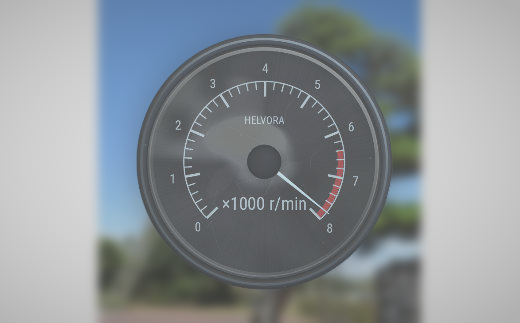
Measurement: 7800
